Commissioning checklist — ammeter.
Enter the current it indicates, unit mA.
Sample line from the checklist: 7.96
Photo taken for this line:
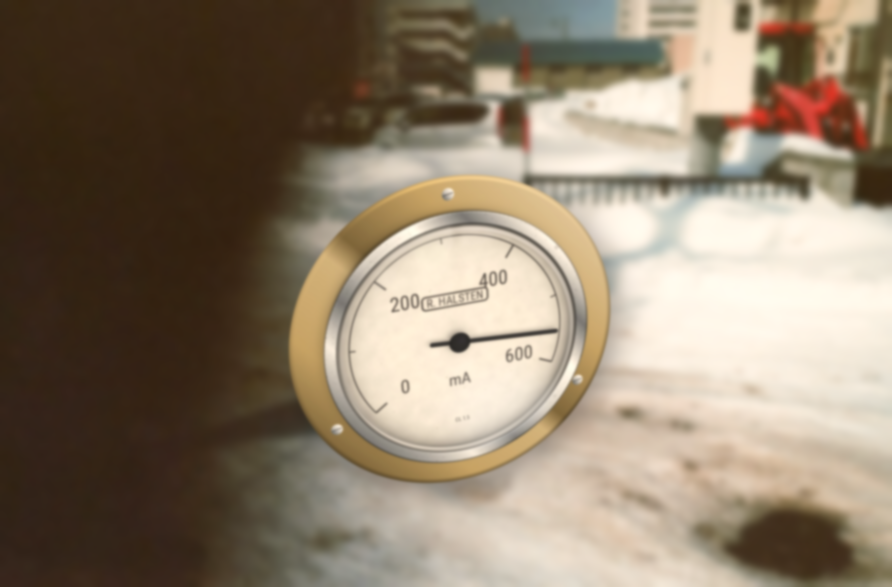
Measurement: 550
